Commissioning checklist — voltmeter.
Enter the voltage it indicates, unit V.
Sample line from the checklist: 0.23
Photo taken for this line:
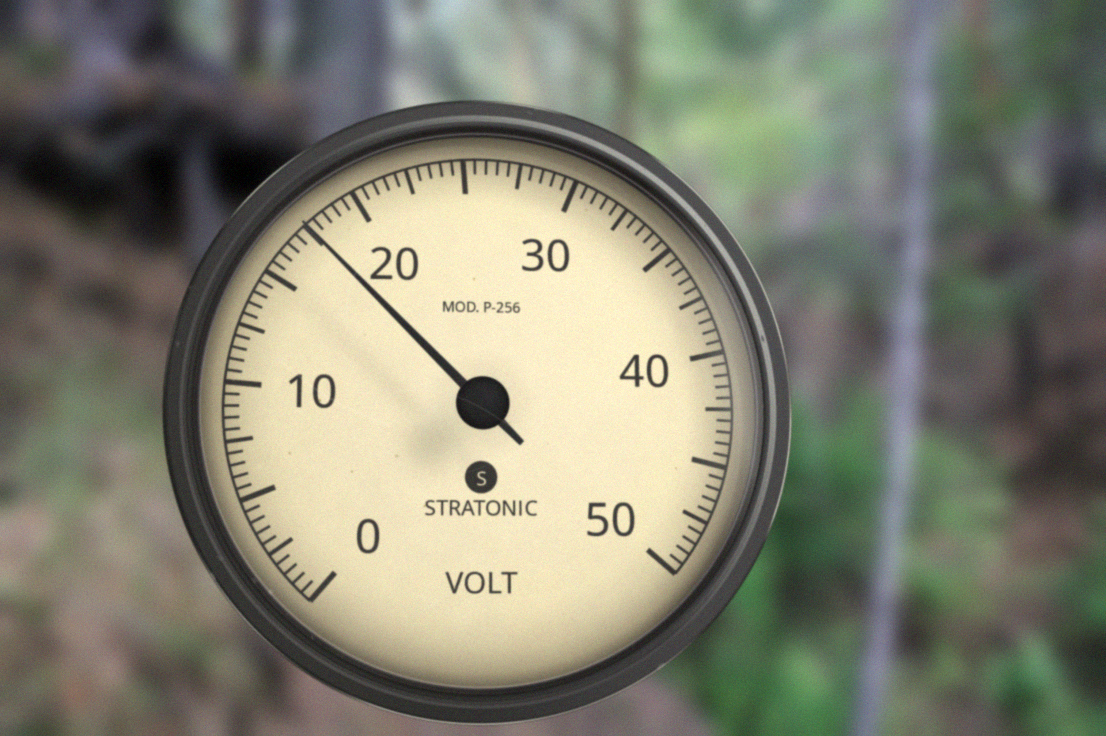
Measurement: 17.5
